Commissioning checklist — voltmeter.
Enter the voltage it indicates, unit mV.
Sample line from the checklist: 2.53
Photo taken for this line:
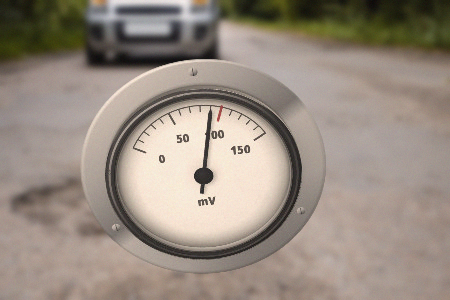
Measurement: 90
